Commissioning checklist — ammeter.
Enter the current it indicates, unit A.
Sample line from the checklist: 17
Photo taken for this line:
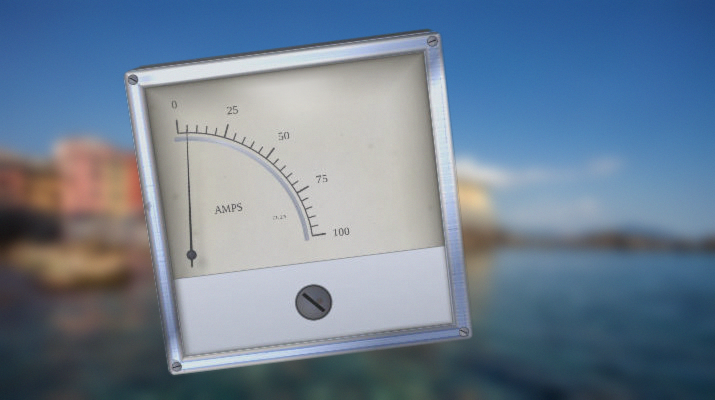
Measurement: 5
